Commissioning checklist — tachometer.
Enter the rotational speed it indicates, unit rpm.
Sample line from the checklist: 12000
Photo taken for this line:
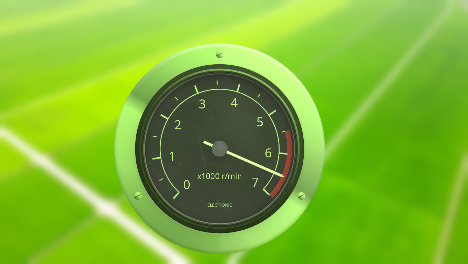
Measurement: 6500
